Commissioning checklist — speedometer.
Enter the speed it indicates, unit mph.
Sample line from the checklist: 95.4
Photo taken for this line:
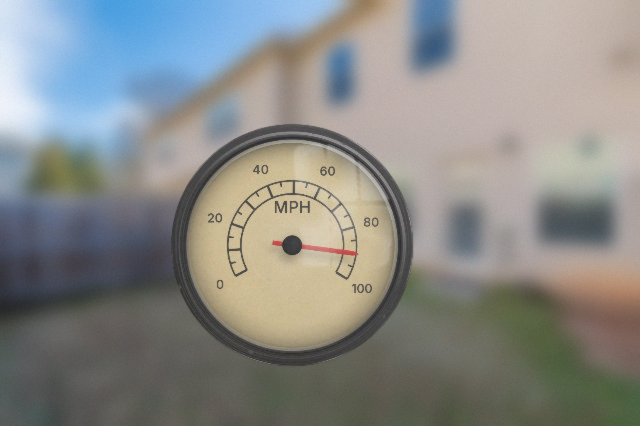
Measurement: 90
